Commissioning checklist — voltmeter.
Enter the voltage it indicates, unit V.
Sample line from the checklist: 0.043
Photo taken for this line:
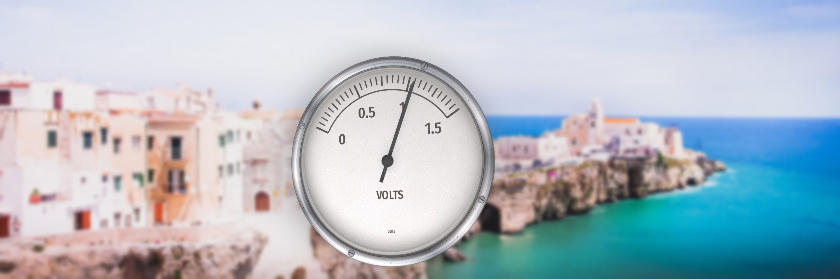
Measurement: 1.05
